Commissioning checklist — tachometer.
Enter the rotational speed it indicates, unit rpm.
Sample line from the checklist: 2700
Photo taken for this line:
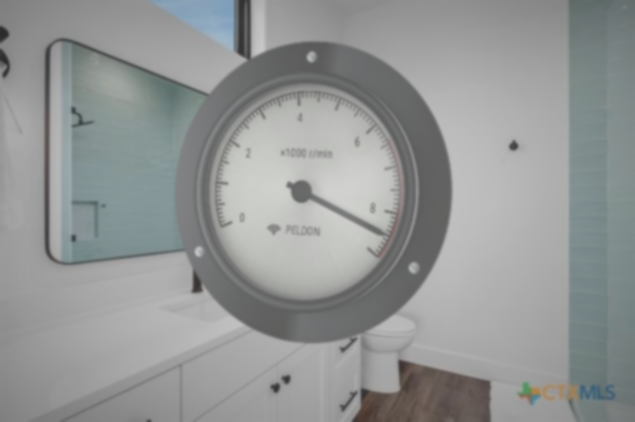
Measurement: 8500
